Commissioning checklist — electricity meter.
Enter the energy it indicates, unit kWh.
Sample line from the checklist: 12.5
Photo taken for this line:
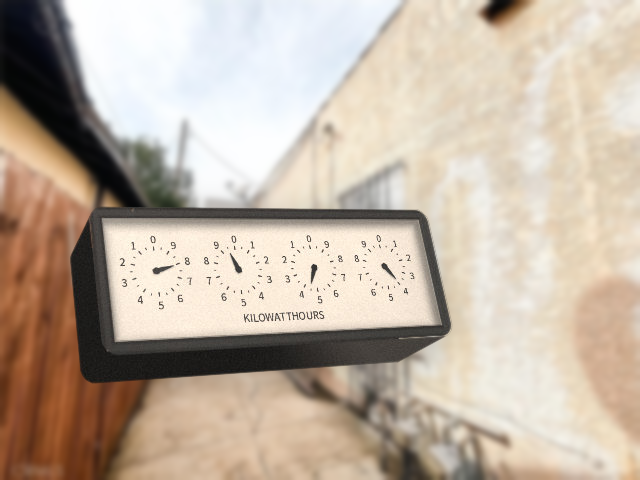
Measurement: 7944
